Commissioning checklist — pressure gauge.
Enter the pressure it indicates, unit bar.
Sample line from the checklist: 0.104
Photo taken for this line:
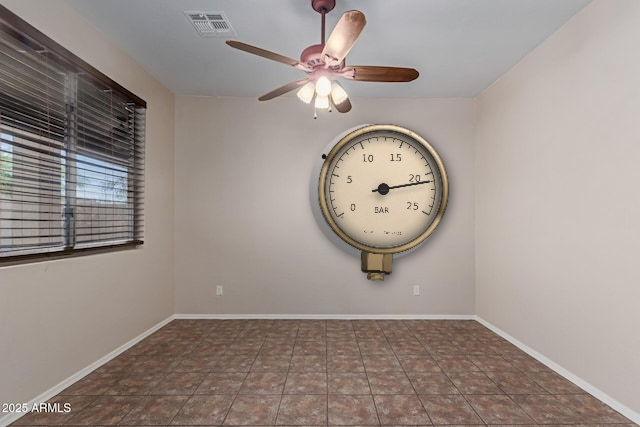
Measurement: 21
